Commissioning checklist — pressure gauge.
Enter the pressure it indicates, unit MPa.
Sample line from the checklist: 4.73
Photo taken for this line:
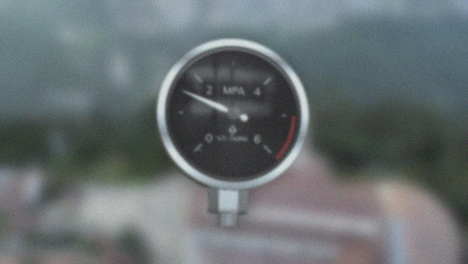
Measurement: 1.5
